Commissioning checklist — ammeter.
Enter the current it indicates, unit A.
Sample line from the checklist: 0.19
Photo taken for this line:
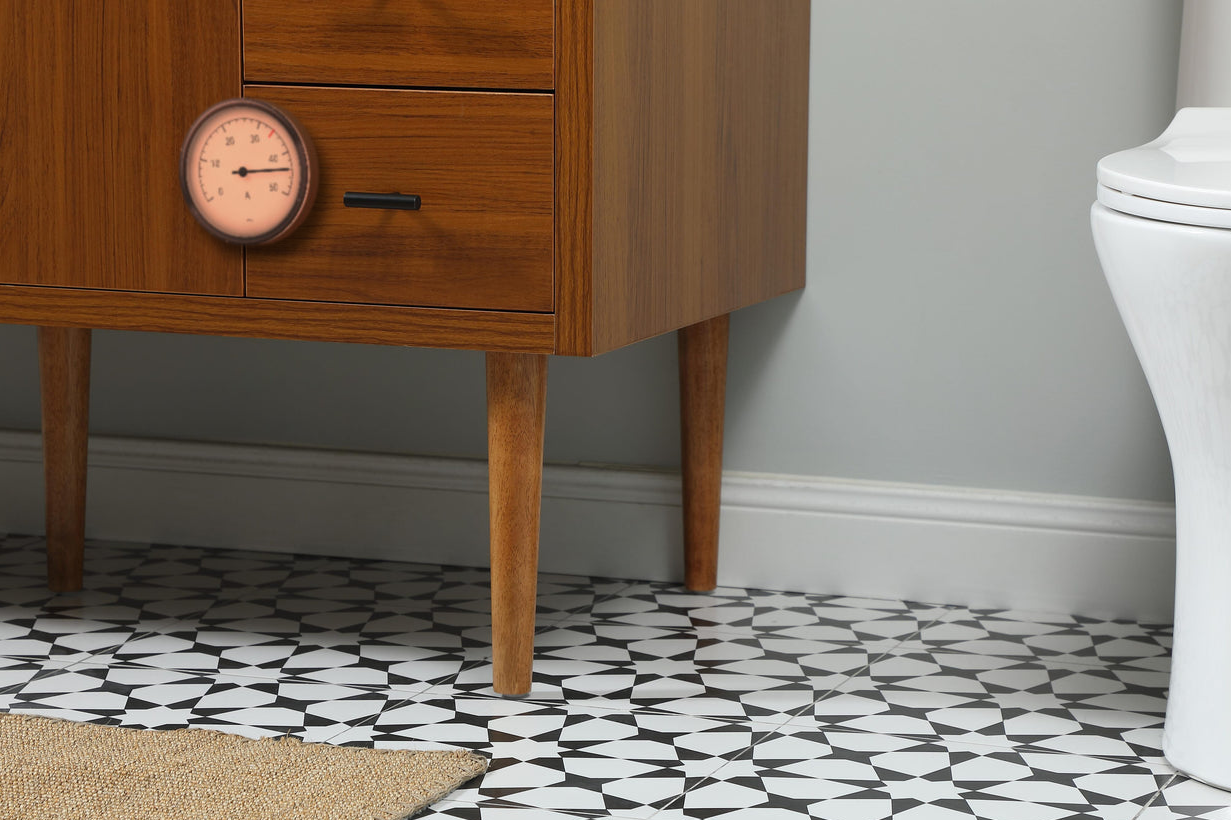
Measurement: 44
